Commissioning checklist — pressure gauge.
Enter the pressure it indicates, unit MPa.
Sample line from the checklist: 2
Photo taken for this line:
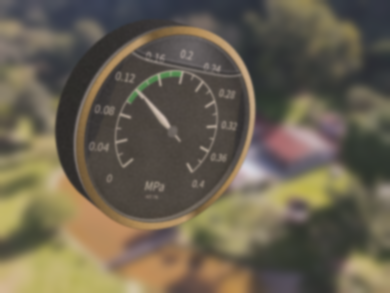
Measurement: 0.12
